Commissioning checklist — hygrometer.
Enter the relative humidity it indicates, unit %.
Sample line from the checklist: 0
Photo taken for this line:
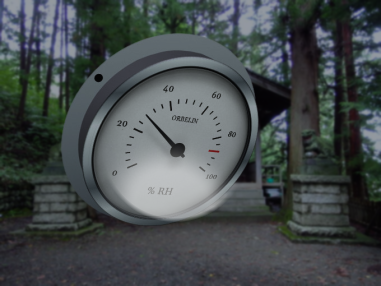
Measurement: 28
